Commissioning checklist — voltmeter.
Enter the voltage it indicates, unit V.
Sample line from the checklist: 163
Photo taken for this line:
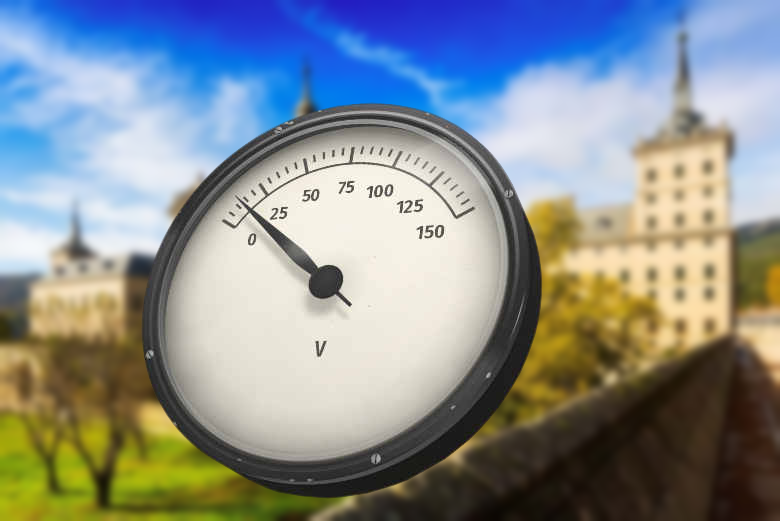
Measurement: 12.5
